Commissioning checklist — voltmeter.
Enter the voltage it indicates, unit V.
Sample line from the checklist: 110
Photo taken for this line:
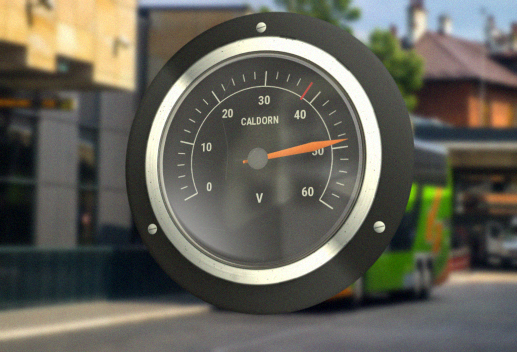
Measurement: 49
